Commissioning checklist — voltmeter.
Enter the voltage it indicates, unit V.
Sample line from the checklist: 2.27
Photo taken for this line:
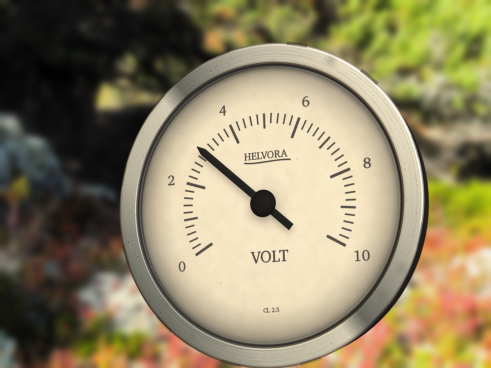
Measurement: 3
